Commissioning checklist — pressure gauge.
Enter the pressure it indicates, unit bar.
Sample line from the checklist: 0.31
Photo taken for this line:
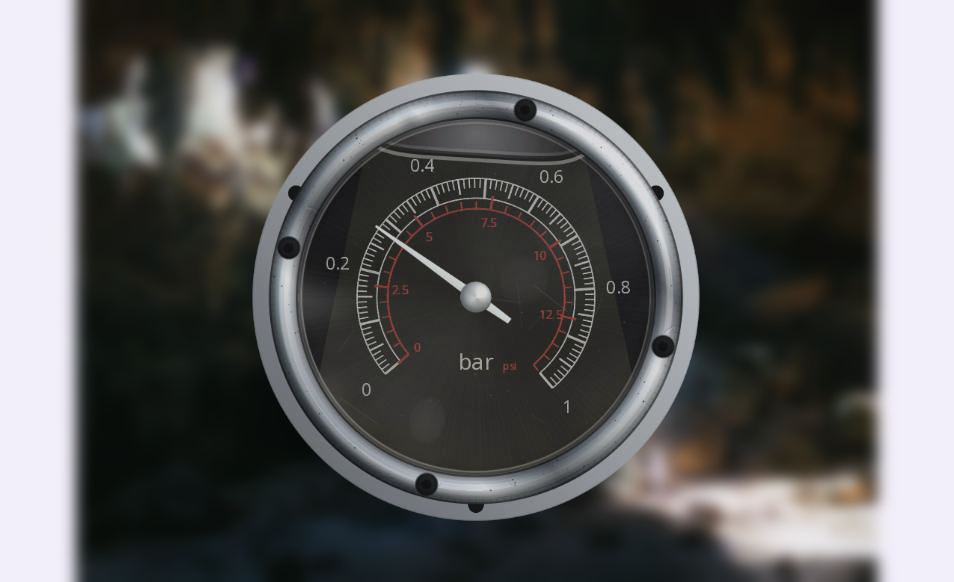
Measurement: 0.28
